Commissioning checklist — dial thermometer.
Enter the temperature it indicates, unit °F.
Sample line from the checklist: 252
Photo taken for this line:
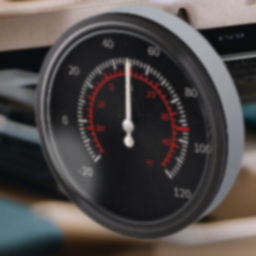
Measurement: 50
